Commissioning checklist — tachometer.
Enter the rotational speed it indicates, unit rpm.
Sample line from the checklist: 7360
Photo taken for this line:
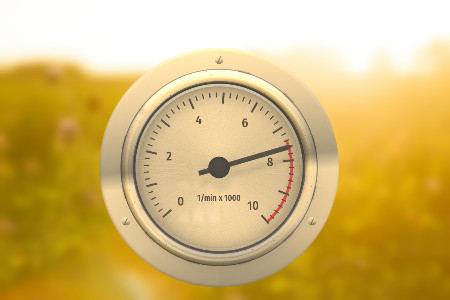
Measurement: 7600
